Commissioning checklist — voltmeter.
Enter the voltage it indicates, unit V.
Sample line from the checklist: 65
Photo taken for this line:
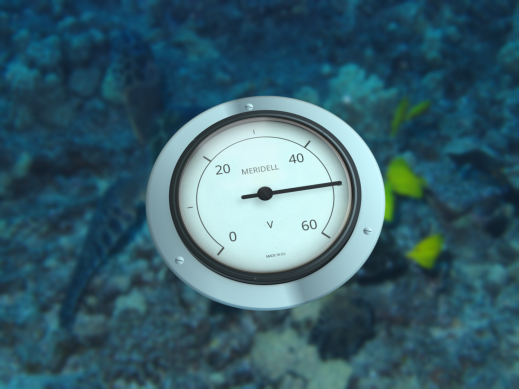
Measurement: 50
